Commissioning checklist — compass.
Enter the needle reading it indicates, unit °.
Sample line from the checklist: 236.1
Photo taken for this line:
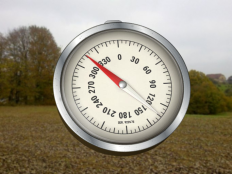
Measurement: 315
